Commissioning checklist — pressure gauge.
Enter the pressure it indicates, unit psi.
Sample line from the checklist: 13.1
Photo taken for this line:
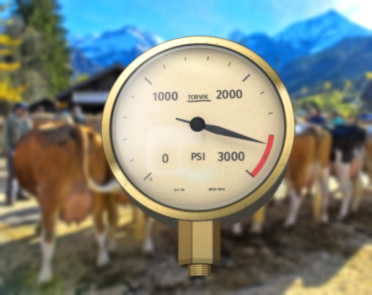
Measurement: 2700
